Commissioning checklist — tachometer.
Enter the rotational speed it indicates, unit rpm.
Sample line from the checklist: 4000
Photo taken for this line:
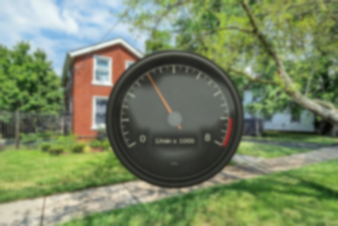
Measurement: 3000
